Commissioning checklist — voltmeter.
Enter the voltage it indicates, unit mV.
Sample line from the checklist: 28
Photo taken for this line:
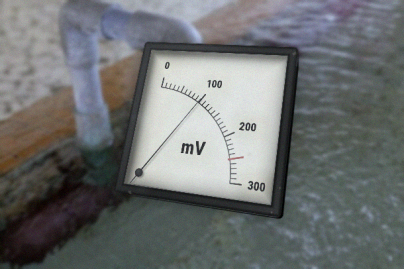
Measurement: 100
